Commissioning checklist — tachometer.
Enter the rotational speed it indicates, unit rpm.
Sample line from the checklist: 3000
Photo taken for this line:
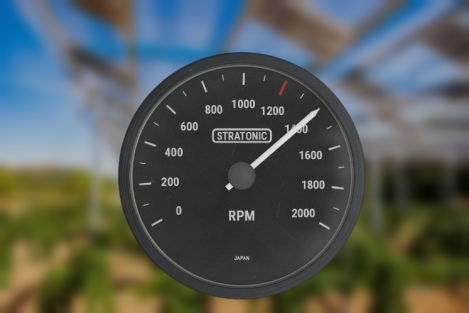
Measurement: 1400
